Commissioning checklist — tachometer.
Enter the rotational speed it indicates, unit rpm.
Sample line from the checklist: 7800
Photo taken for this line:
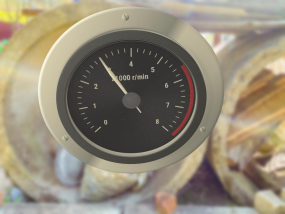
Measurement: 3000
